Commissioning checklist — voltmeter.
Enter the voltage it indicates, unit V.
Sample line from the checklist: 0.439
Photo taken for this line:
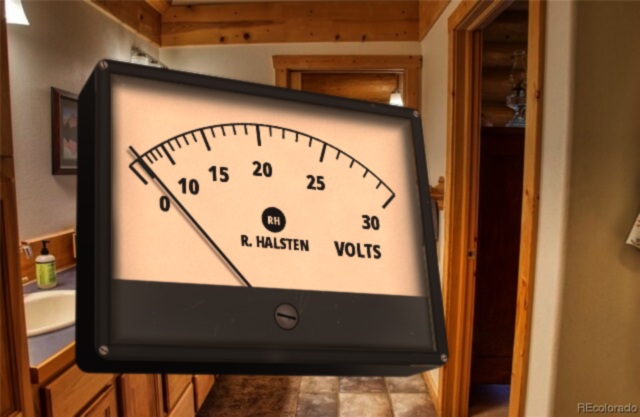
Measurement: 5
